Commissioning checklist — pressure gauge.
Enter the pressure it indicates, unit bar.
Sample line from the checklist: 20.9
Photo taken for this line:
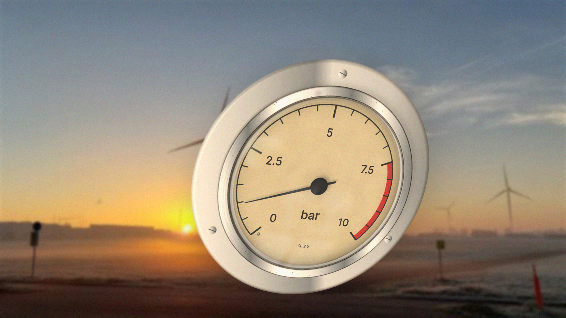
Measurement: 1
